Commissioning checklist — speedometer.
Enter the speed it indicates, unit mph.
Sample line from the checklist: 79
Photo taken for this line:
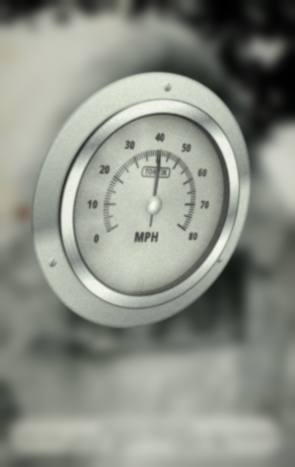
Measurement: 40
